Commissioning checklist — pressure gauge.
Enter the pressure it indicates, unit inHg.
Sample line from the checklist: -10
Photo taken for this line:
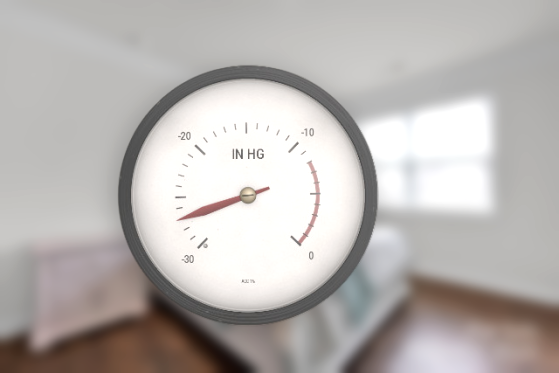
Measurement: -27
